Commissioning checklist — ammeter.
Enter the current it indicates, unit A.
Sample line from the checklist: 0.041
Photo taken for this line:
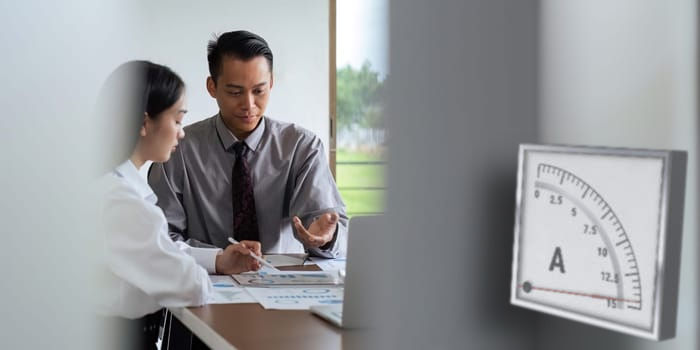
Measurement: 14.5
